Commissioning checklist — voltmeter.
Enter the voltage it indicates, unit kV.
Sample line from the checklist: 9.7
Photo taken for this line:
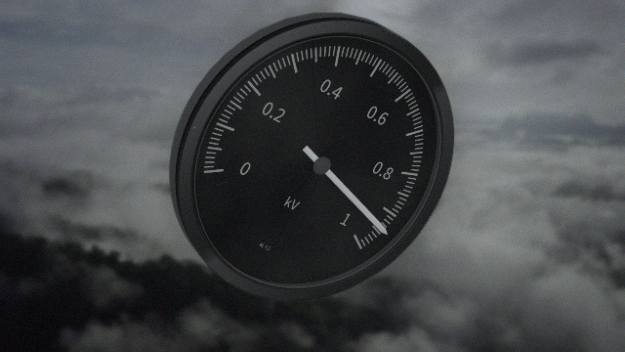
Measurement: 0.94
